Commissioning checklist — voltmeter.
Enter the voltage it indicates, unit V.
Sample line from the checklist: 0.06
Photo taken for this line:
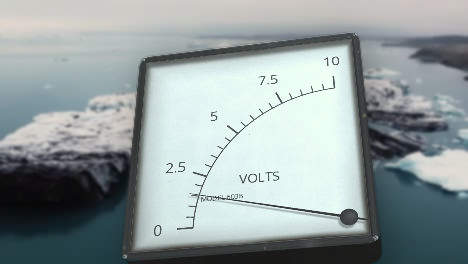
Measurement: 1.5
